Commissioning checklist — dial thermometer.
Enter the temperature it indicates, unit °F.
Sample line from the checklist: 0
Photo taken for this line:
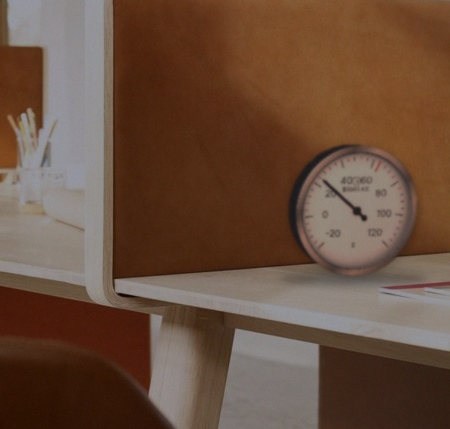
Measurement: 24
